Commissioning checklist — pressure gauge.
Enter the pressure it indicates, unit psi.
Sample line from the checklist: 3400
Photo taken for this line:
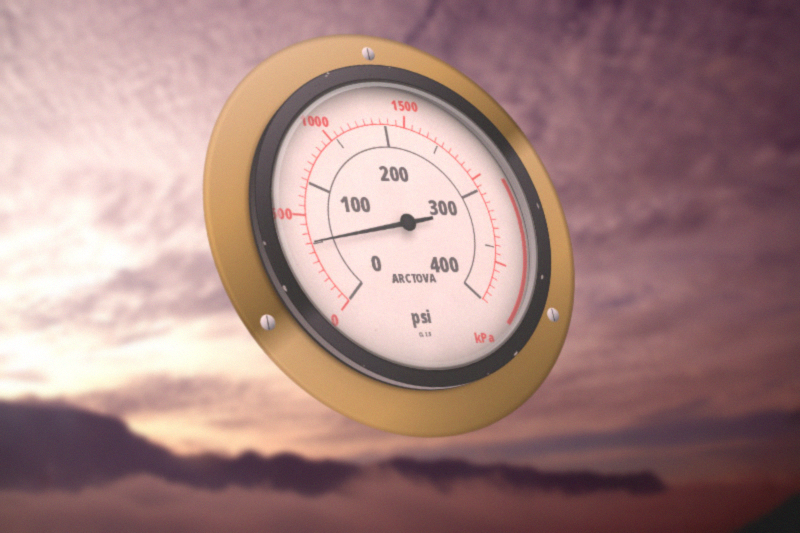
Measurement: 50
